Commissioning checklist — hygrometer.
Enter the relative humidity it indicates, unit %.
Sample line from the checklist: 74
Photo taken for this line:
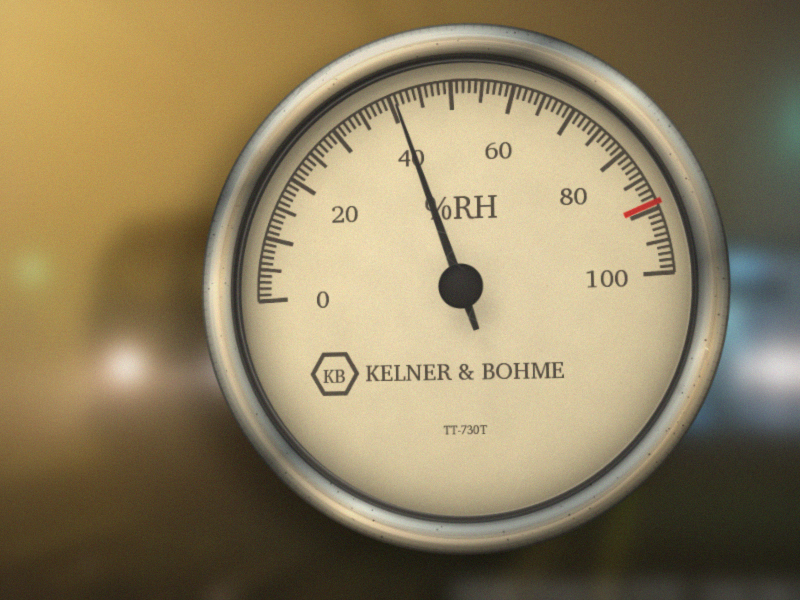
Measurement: 41
